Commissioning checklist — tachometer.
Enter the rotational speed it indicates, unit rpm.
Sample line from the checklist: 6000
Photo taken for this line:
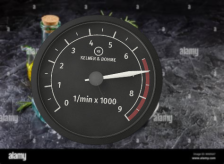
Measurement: 7000
